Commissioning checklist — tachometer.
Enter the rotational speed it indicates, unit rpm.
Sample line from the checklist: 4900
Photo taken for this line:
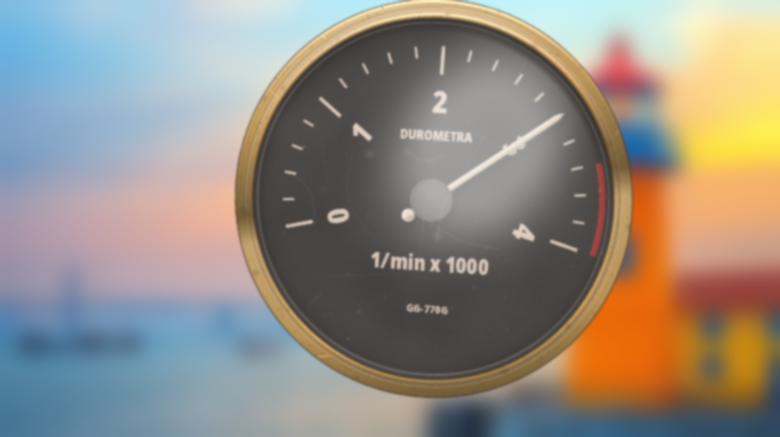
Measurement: 3000
